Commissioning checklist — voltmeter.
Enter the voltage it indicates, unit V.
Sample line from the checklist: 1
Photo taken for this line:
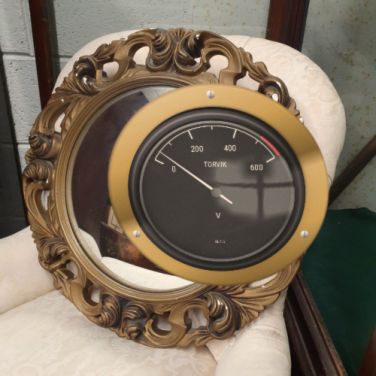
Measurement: 50
